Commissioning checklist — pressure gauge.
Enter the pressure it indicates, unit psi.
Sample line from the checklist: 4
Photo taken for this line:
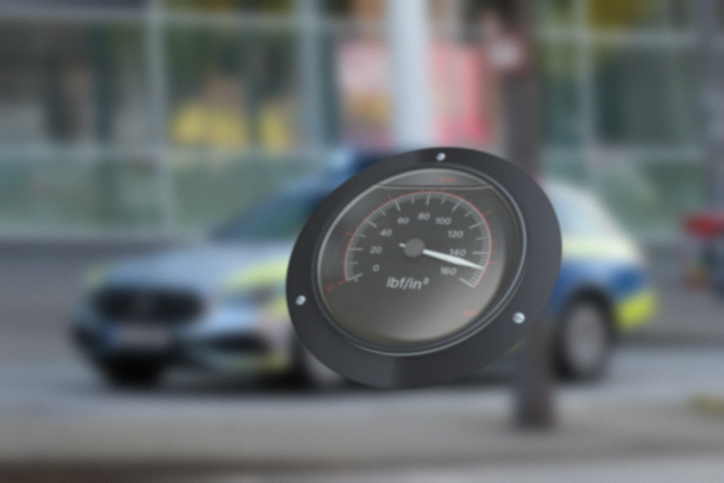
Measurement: 150
